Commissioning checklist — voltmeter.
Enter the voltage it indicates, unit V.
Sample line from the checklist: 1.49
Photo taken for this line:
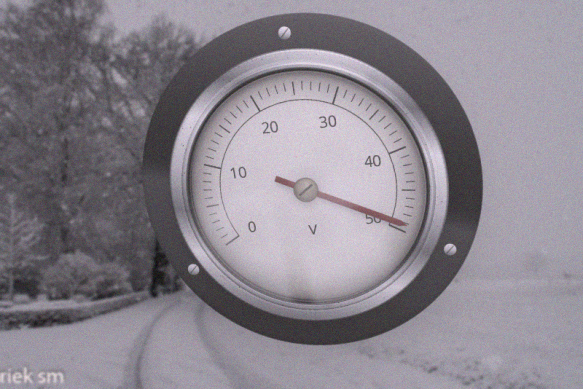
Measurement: 49
